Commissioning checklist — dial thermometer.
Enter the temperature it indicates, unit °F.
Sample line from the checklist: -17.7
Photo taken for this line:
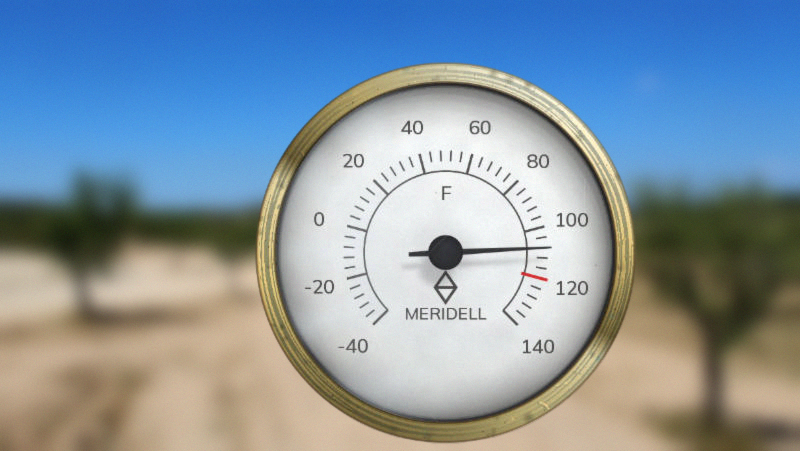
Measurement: 108
